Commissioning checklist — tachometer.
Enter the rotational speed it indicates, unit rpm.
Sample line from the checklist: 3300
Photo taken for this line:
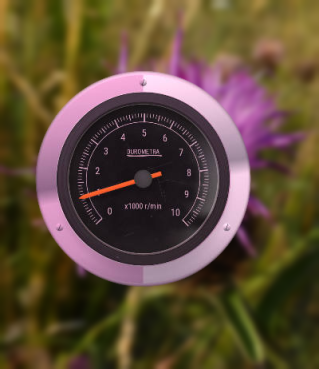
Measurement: 1000
